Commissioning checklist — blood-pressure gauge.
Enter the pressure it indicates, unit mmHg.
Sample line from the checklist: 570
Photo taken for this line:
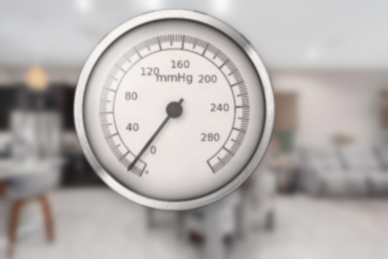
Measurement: 10
